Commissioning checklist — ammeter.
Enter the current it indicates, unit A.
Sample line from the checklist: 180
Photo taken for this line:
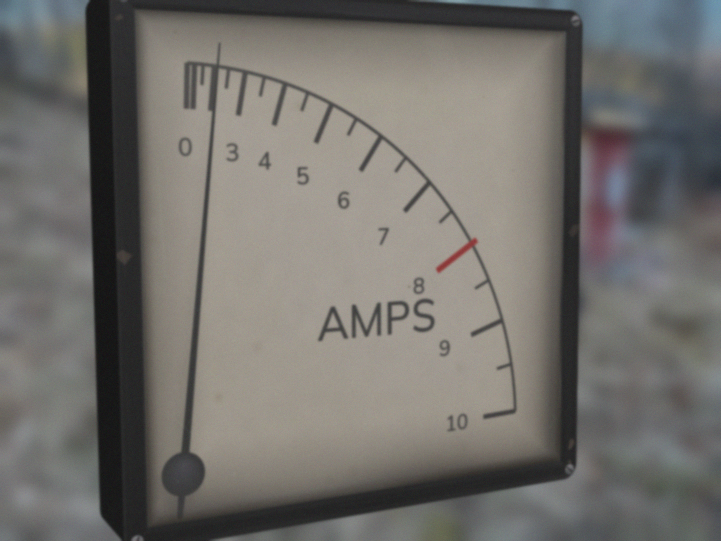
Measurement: 2
